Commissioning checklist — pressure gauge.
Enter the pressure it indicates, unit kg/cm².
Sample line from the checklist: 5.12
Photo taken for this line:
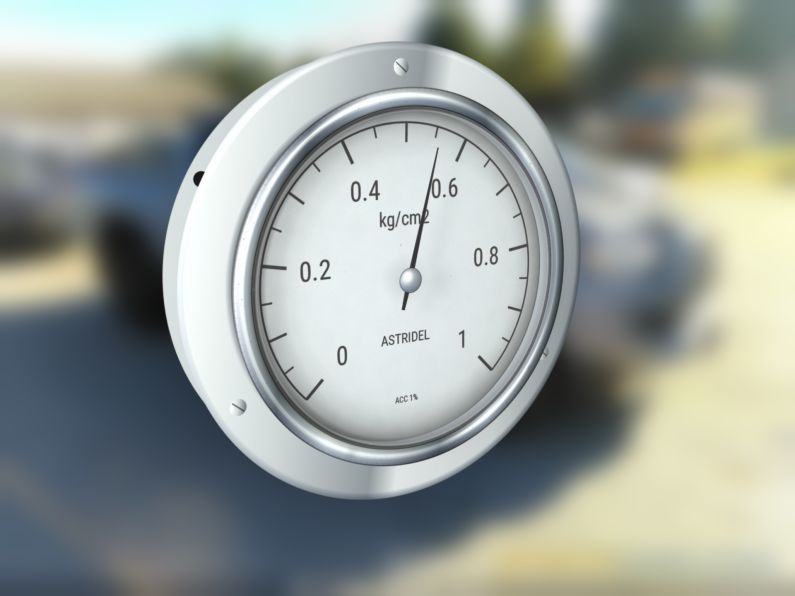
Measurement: 0.55
